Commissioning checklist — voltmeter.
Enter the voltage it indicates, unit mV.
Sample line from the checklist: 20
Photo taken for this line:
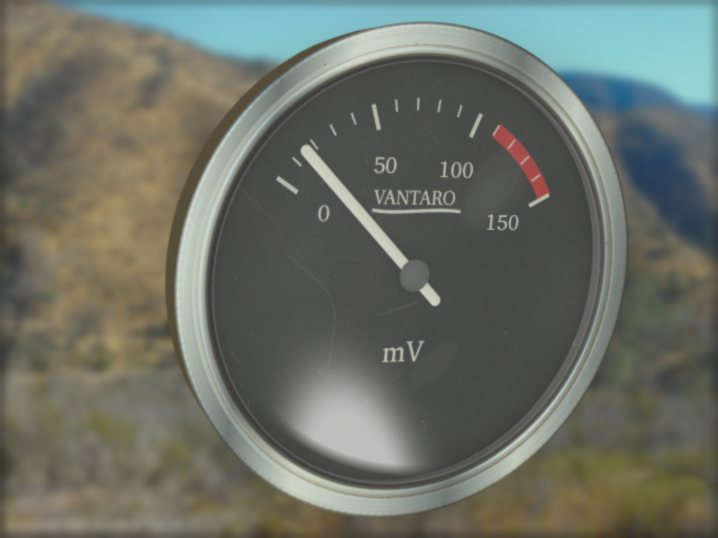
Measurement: 15
